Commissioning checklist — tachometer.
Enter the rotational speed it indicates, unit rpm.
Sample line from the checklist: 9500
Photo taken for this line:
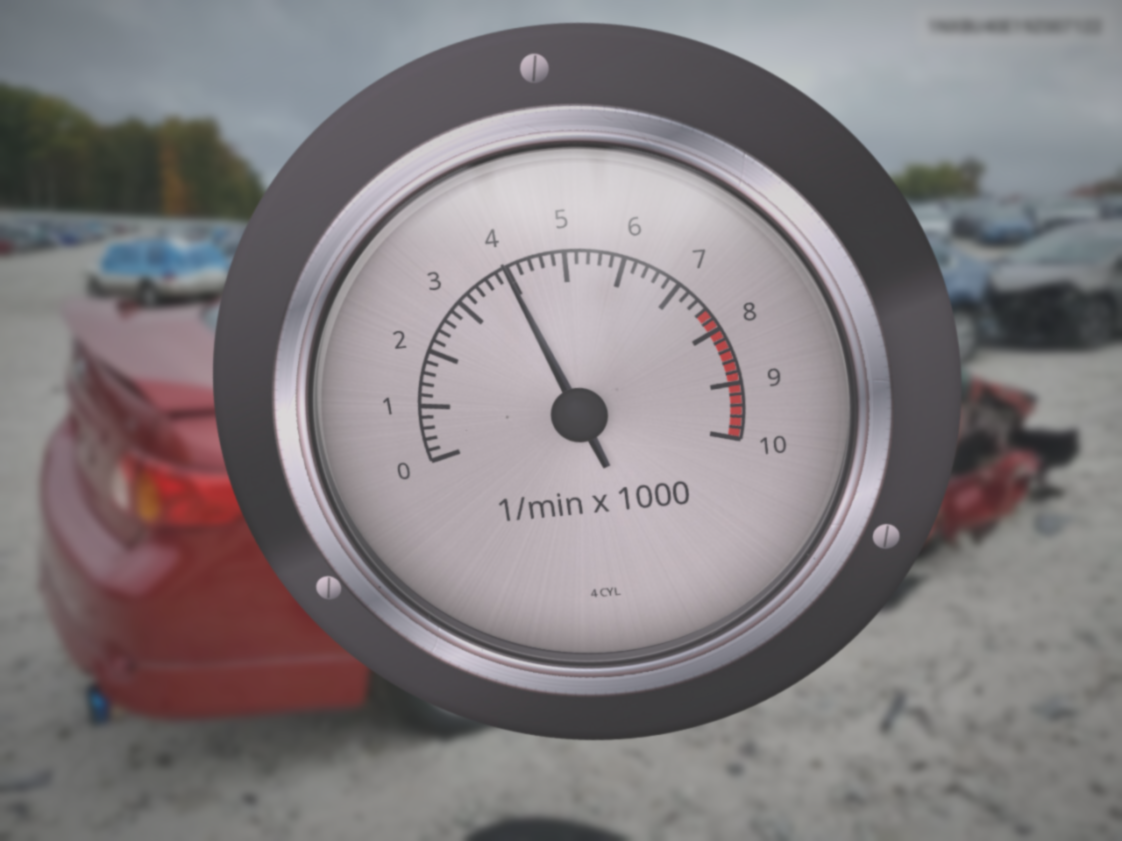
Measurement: 4000
